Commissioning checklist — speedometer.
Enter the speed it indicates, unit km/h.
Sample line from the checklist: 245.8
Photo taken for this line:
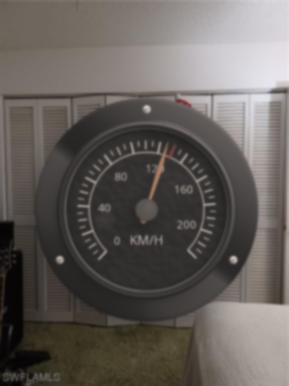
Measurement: 125
